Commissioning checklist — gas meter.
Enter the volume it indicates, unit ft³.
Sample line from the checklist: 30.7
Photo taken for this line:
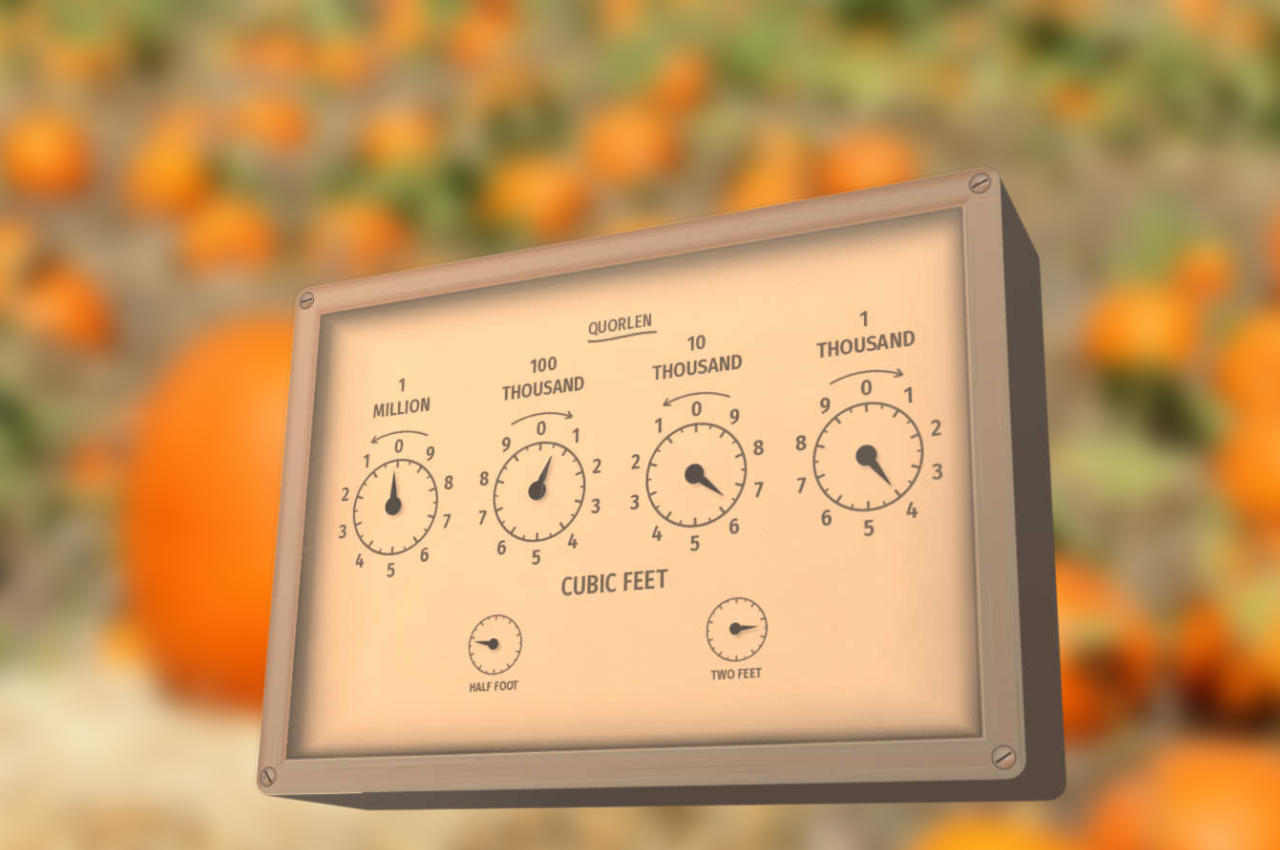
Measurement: 6400
